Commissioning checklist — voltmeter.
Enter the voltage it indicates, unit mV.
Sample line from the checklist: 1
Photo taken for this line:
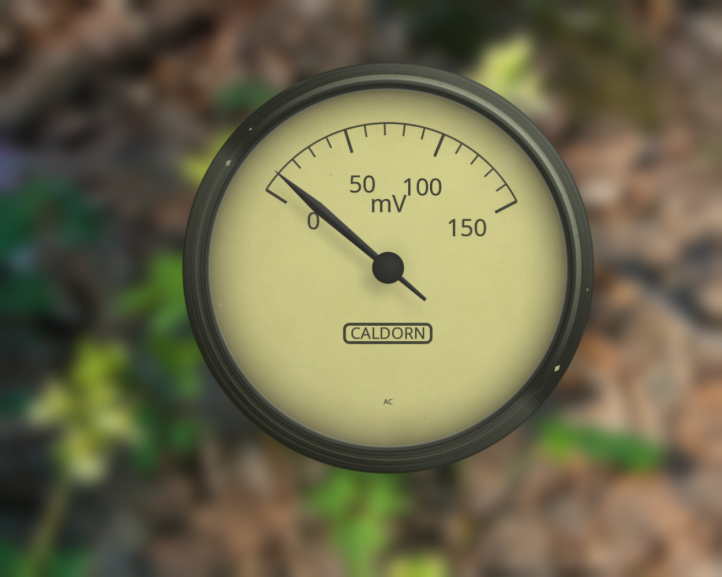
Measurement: 10
